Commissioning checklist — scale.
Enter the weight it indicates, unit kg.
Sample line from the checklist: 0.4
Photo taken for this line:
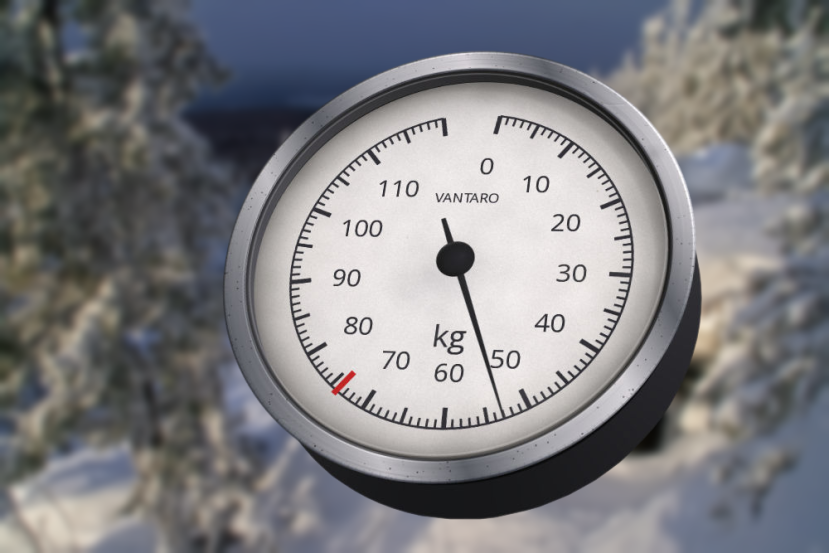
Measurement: 53
